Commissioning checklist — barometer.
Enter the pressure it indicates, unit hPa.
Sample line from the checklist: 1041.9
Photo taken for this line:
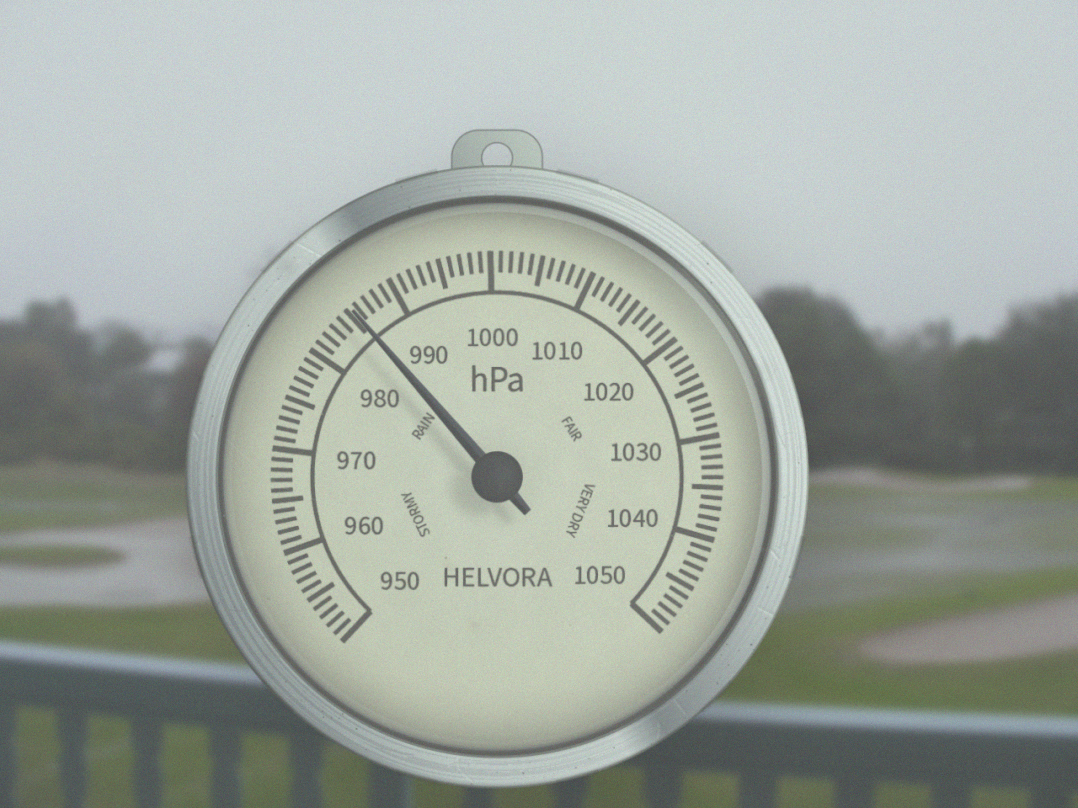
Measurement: 985.5
